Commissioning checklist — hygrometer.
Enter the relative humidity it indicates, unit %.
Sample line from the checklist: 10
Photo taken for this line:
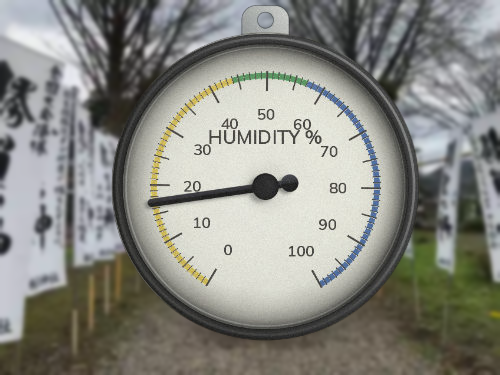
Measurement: 17
